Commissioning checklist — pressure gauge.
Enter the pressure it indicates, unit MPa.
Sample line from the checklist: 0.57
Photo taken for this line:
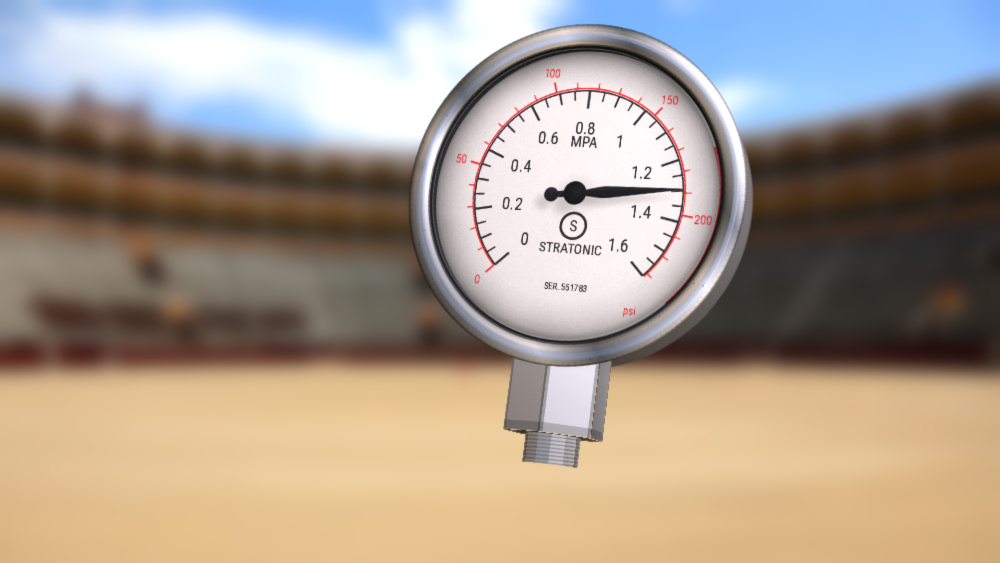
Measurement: 1.3
